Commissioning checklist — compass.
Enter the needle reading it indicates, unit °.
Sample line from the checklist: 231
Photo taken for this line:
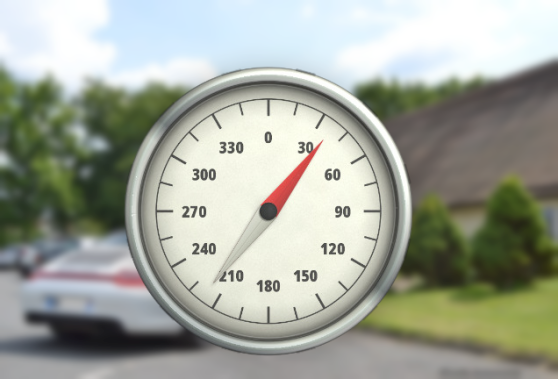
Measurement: 37.5
